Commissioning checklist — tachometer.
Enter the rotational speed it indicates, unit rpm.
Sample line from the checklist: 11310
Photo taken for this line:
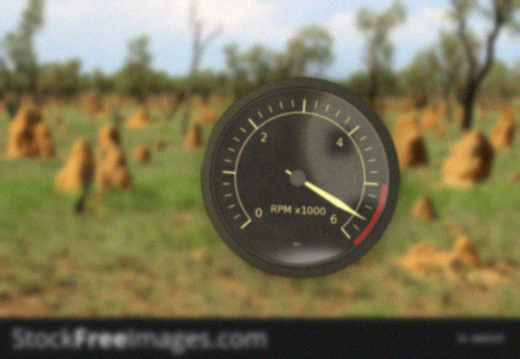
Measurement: 5600
